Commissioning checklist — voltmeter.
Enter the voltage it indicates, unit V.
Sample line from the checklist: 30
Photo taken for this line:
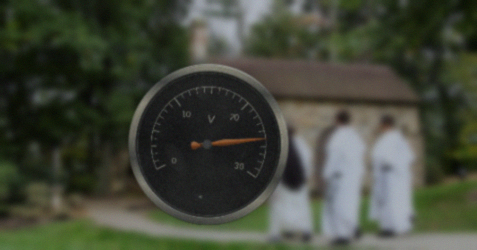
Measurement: 25
